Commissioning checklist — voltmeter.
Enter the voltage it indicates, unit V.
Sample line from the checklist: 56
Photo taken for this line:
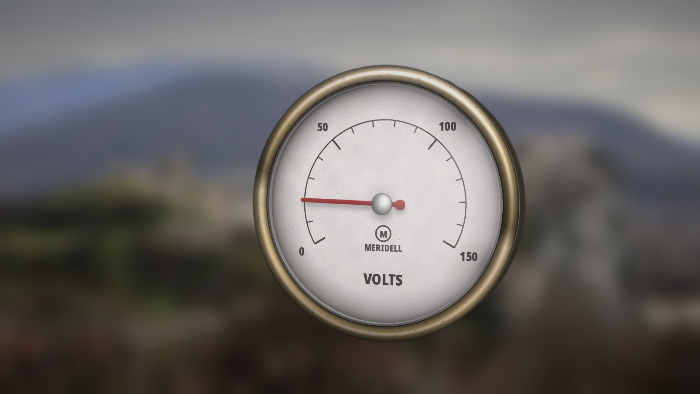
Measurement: 20
